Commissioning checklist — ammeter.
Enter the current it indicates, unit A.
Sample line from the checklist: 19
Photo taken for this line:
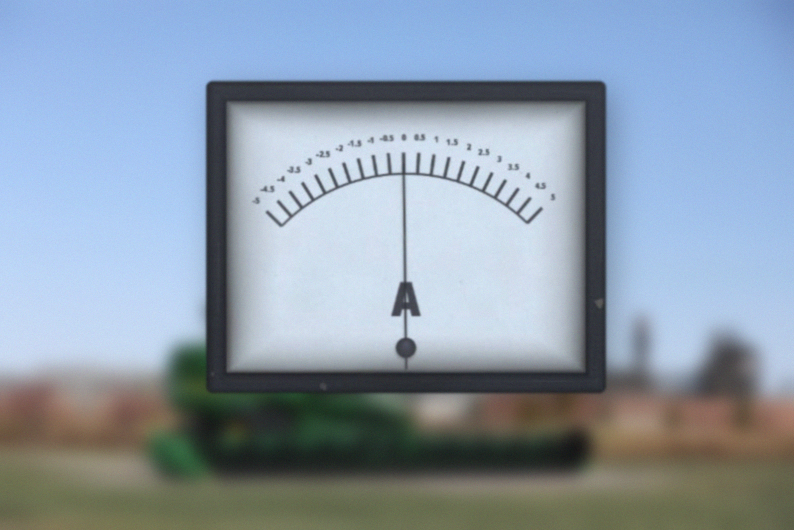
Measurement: 0
